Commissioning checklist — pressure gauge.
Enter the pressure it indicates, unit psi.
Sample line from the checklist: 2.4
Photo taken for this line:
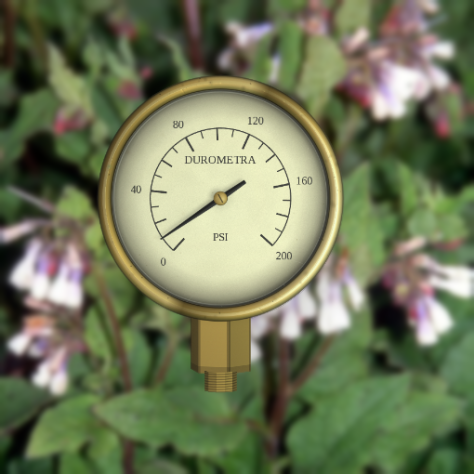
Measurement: 10
